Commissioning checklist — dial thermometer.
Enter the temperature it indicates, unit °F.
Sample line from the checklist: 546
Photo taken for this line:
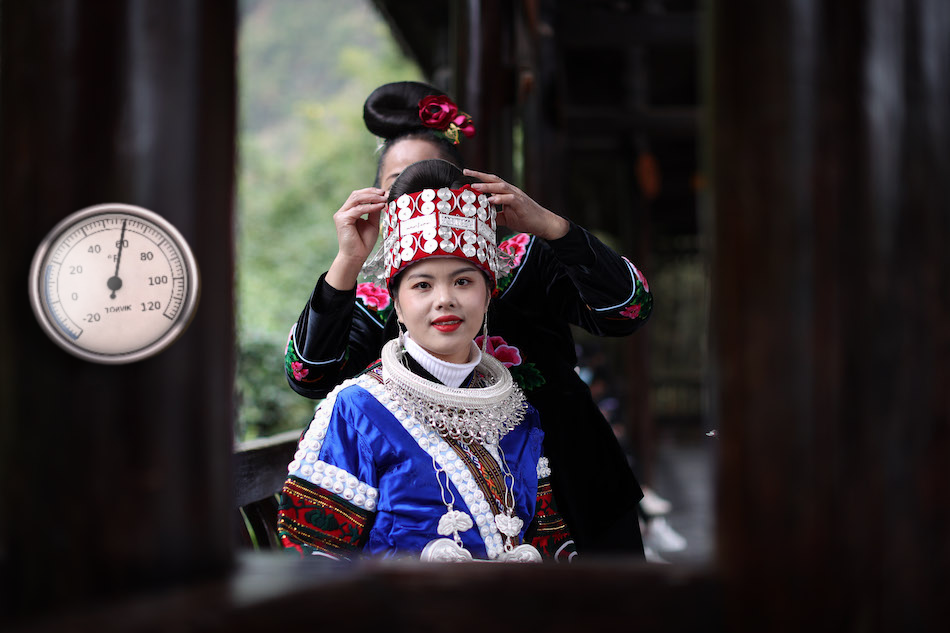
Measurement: 60
